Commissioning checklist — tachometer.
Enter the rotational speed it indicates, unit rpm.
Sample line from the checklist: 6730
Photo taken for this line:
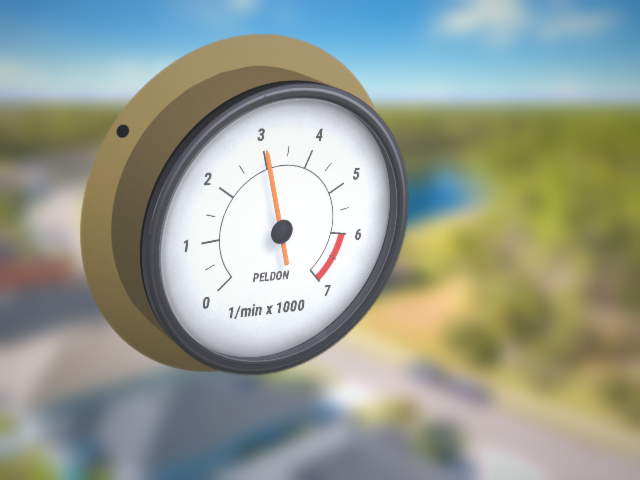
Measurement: 3000
